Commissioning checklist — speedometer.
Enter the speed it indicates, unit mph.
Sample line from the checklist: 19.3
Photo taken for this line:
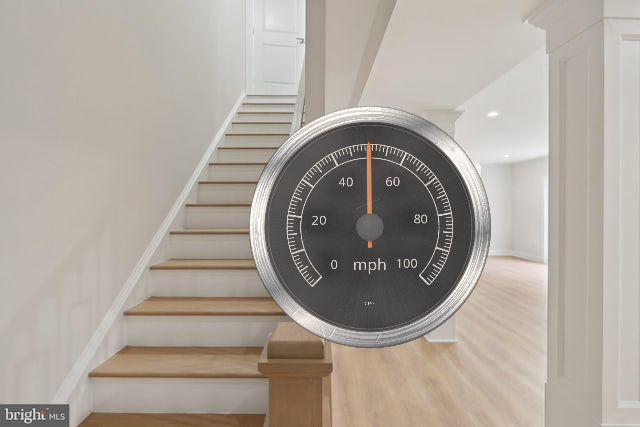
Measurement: 50
